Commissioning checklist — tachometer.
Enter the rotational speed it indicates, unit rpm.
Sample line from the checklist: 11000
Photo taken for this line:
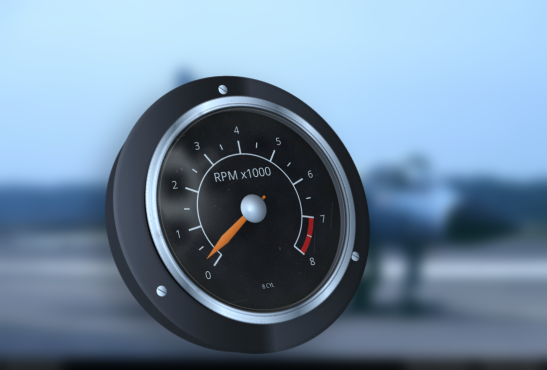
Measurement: 250
